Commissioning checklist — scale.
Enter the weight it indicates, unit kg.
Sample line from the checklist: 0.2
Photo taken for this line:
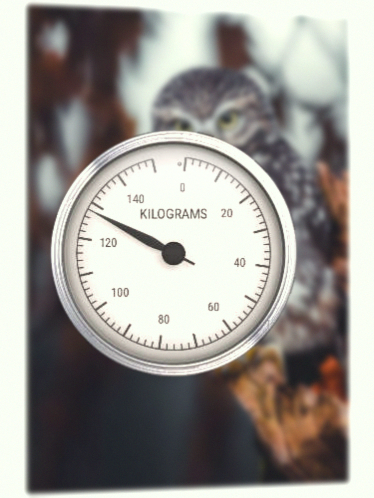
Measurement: 128
